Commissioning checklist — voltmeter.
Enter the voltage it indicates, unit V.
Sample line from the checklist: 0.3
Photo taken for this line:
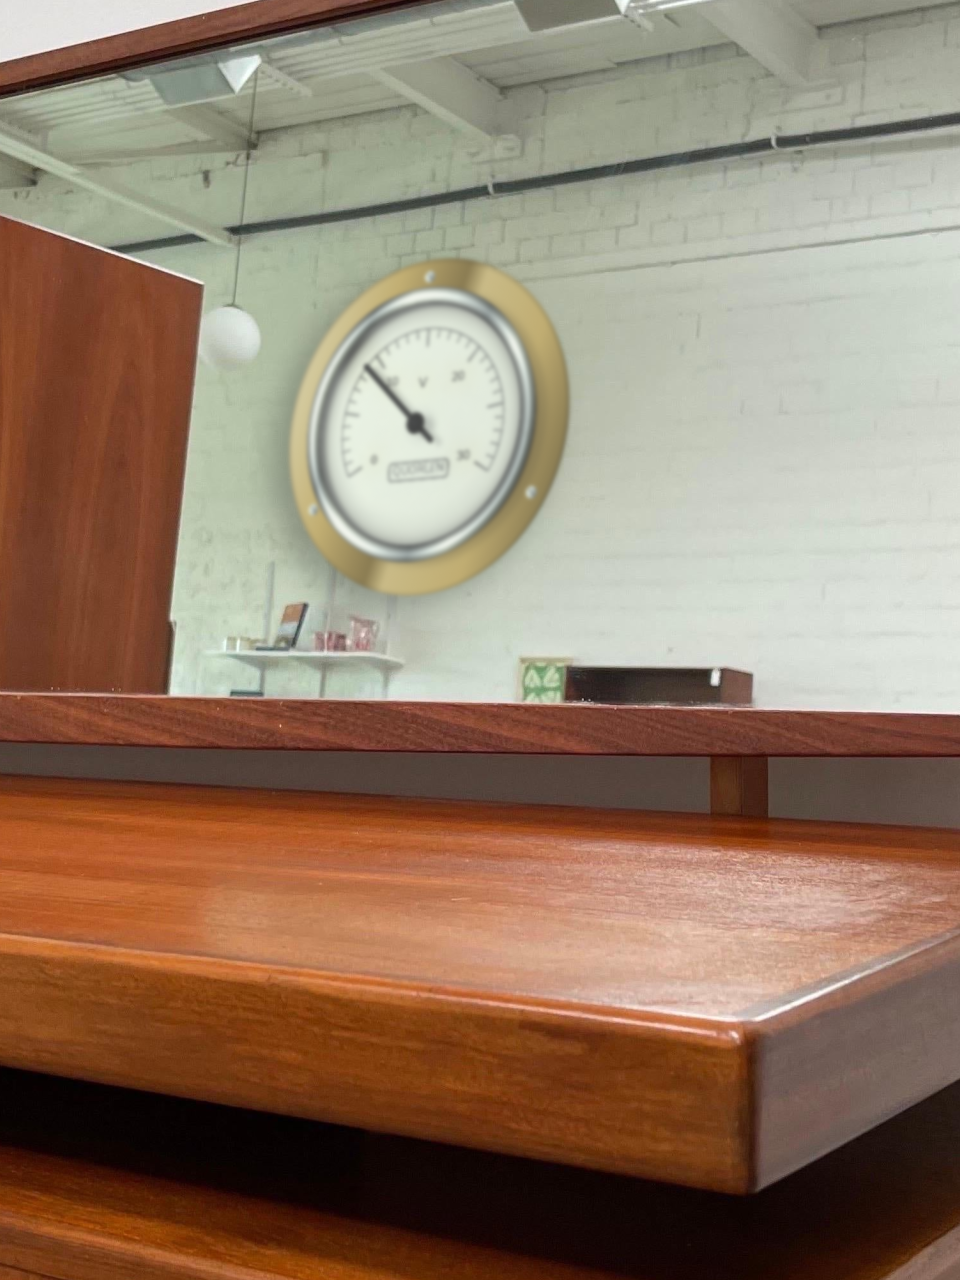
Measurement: 9
